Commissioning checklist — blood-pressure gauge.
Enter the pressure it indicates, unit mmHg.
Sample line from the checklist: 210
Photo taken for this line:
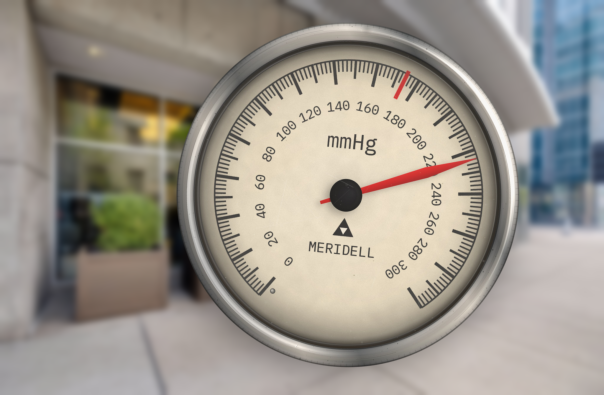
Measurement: 224
